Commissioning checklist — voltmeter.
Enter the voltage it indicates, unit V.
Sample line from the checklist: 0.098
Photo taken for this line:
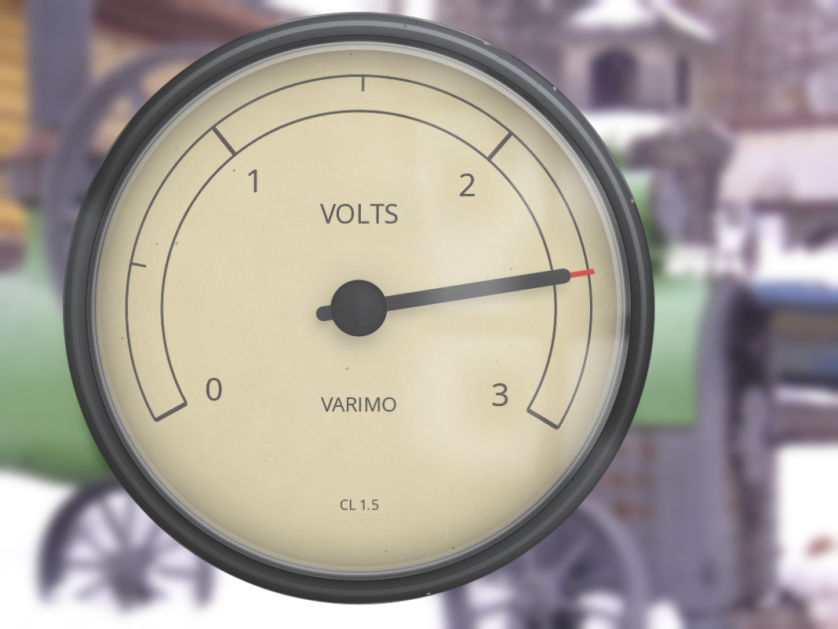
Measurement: 2.5
